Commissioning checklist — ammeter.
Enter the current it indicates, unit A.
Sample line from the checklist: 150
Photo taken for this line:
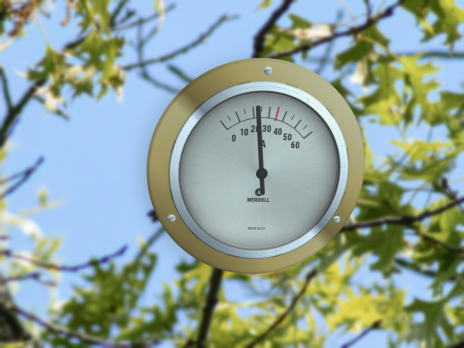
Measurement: 22.5
